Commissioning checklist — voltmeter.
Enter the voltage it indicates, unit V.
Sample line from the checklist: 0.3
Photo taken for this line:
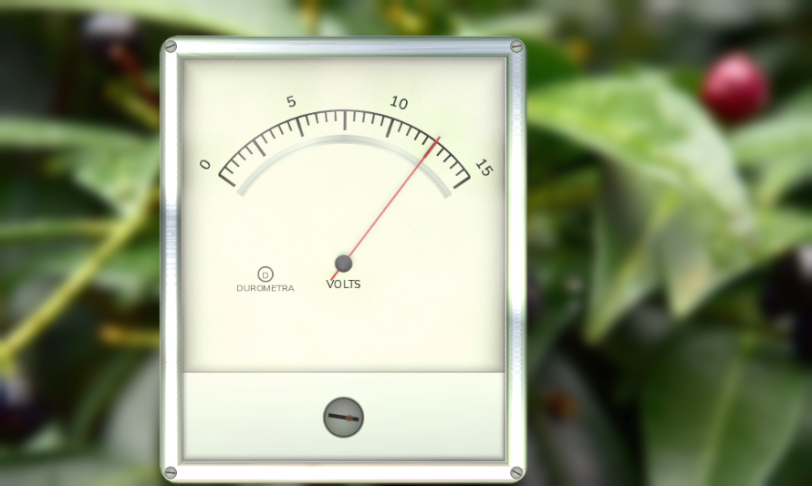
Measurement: 12.5
